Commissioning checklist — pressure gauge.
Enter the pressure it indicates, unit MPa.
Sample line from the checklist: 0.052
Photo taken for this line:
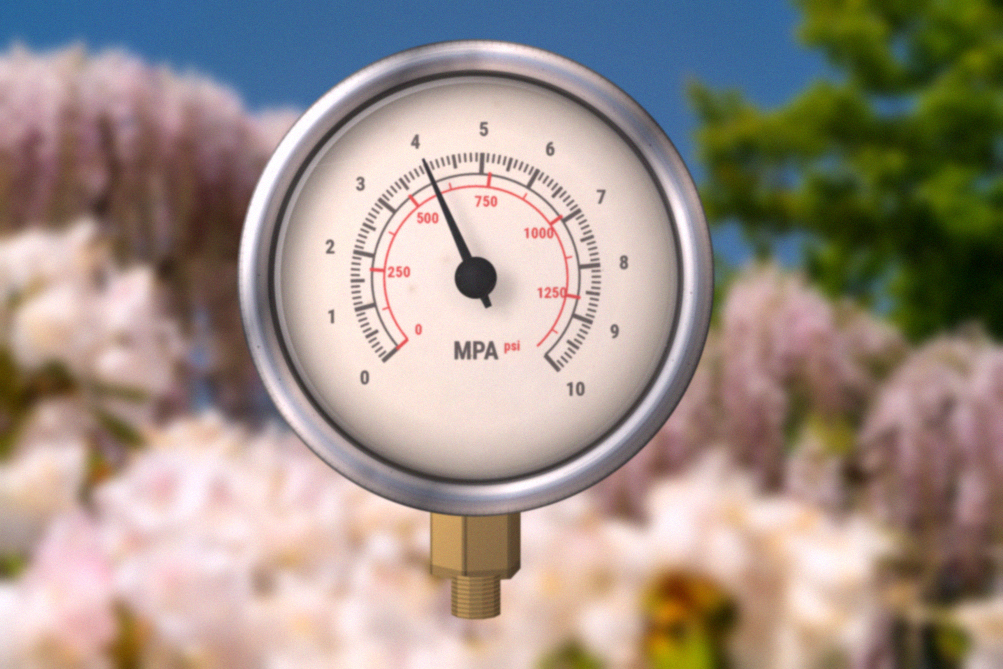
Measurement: 4
